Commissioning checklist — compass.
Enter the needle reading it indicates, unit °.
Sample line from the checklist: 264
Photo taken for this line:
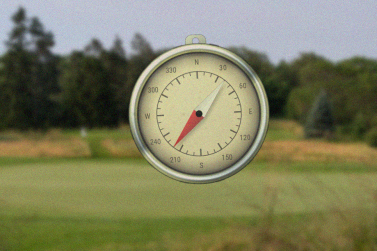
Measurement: 220
